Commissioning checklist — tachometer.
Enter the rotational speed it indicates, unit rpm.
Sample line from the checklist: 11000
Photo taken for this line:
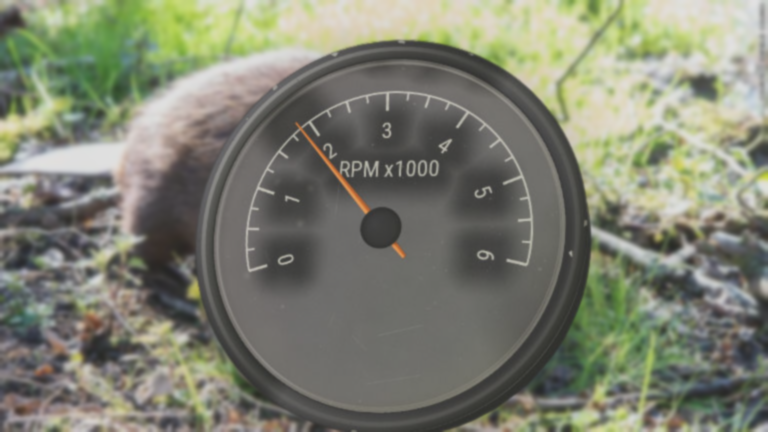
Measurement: 1875
